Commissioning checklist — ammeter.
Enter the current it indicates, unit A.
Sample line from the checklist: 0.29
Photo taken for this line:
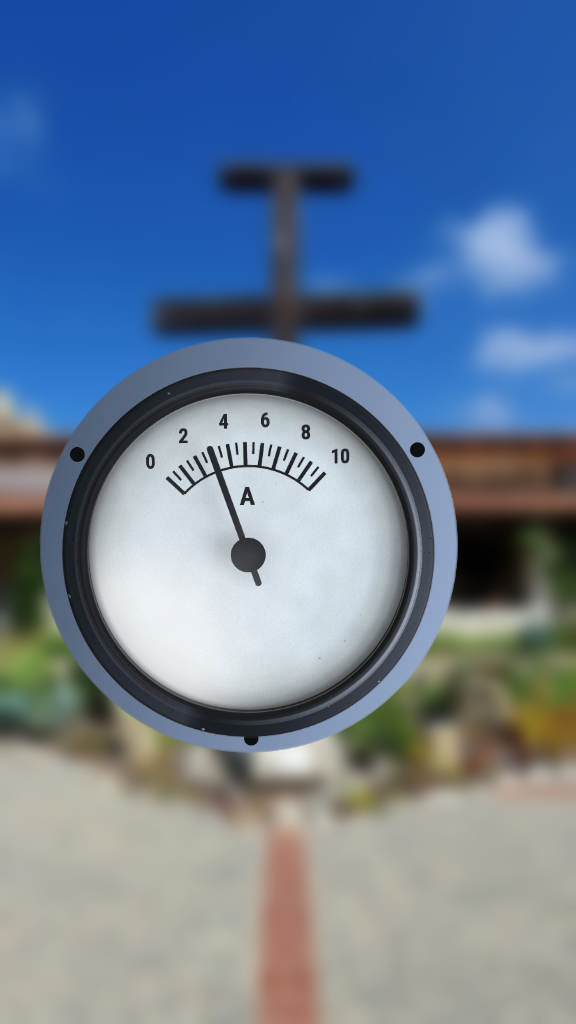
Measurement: 3
